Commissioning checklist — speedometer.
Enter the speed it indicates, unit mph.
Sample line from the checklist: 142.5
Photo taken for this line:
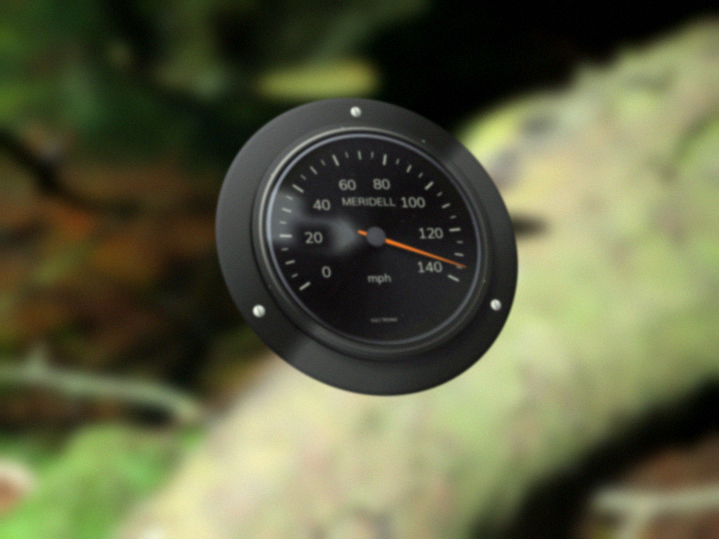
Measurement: 135
